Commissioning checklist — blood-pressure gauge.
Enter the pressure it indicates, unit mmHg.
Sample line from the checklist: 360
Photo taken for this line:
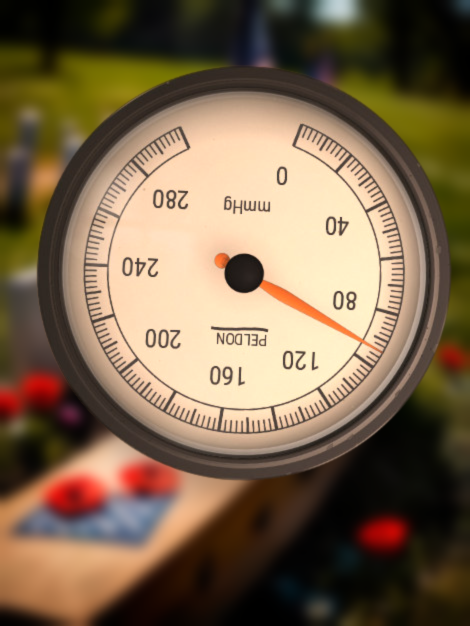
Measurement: 94
